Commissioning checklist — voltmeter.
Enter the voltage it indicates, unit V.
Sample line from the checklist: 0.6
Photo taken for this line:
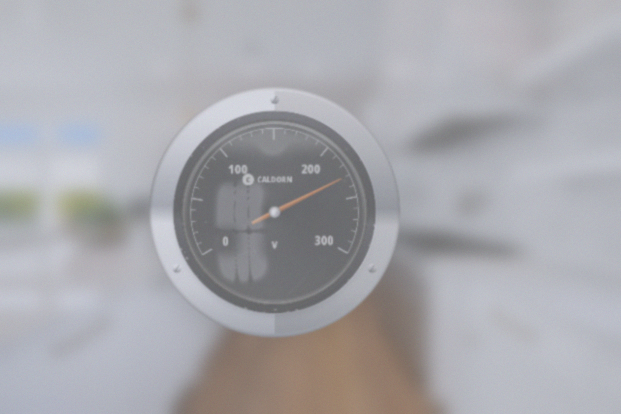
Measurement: 230
